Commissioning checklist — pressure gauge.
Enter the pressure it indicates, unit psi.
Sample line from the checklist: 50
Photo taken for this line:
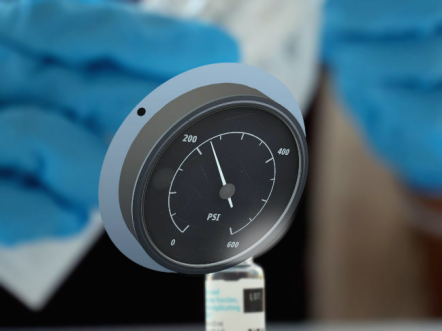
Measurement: 225
